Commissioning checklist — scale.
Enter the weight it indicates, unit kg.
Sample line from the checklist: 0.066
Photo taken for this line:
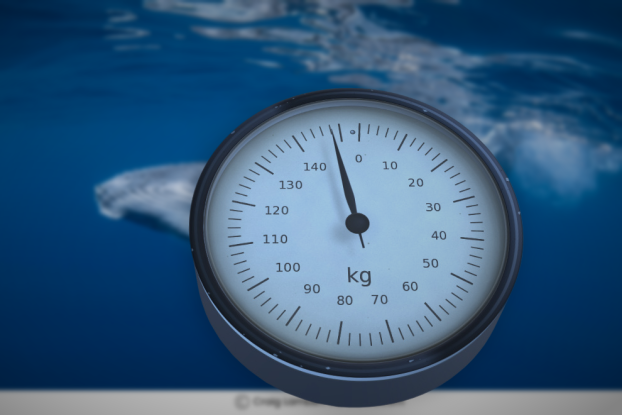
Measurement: 148
